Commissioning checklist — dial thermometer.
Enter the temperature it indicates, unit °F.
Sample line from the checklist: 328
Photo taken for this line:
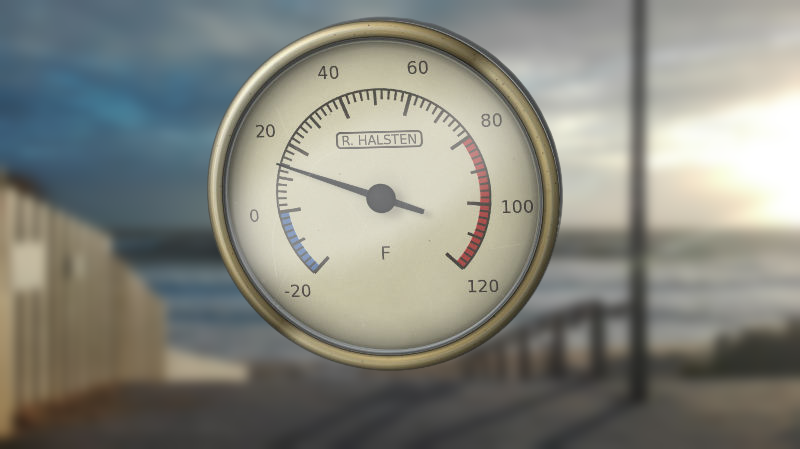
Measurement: 14
